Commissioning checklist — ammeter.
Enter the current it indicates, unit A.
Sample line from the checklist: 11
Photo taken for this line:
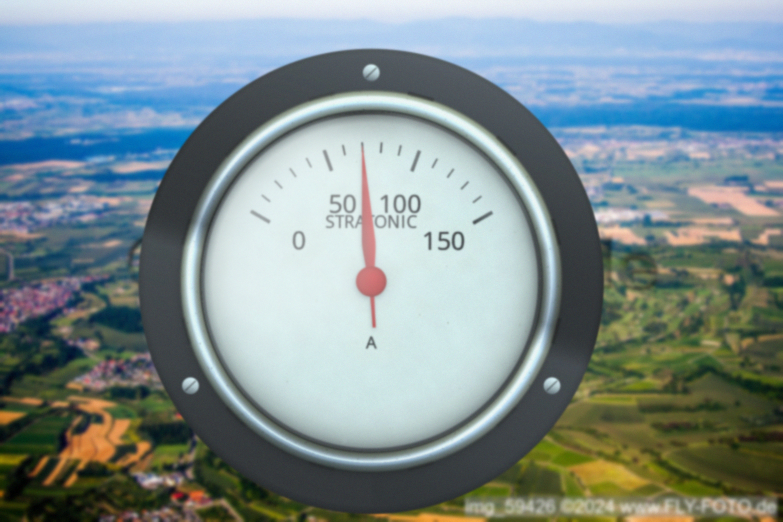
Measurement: 70
